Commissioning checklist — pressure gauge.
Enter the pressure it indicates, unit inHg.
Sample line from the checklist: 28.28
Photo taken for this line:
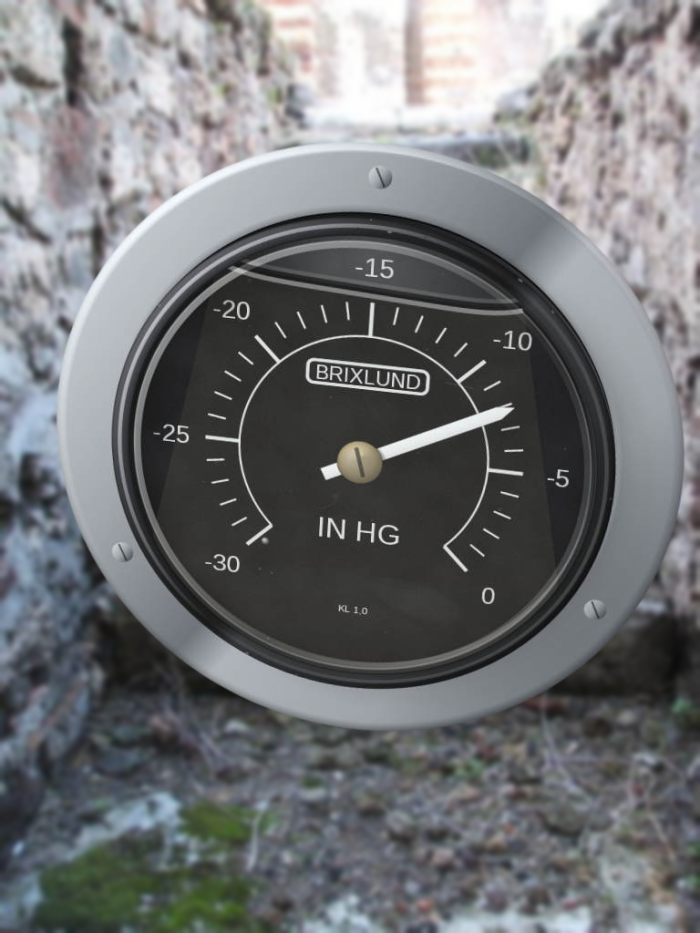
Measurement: -8
